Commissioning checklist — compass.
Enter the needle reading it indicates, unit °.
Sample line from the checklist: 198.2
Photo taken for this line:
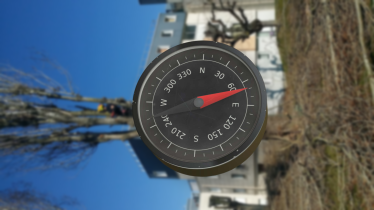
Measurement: 70
